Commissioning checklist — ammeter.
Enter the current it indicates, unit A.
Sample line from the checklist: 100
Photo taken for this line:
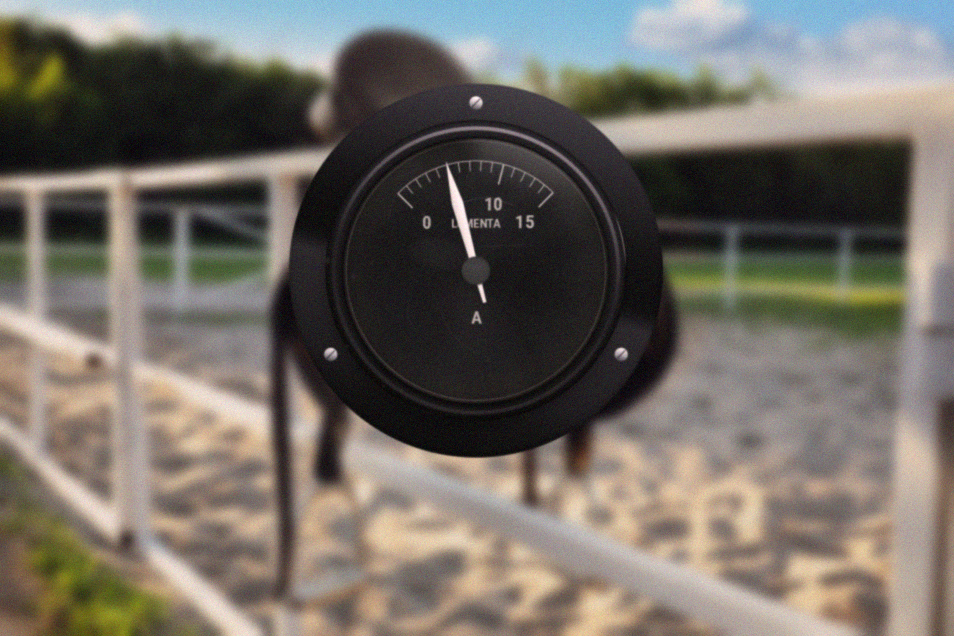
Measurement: 5
